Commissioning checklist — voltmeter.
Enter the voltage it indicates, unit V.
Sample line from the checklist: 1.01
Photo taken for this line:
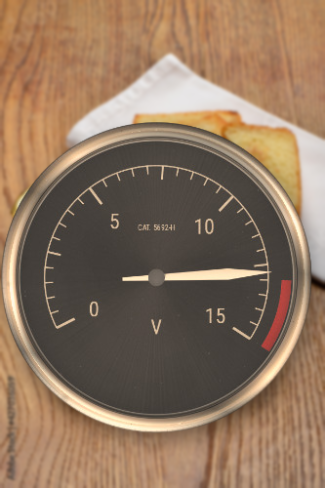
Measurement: 12.75
